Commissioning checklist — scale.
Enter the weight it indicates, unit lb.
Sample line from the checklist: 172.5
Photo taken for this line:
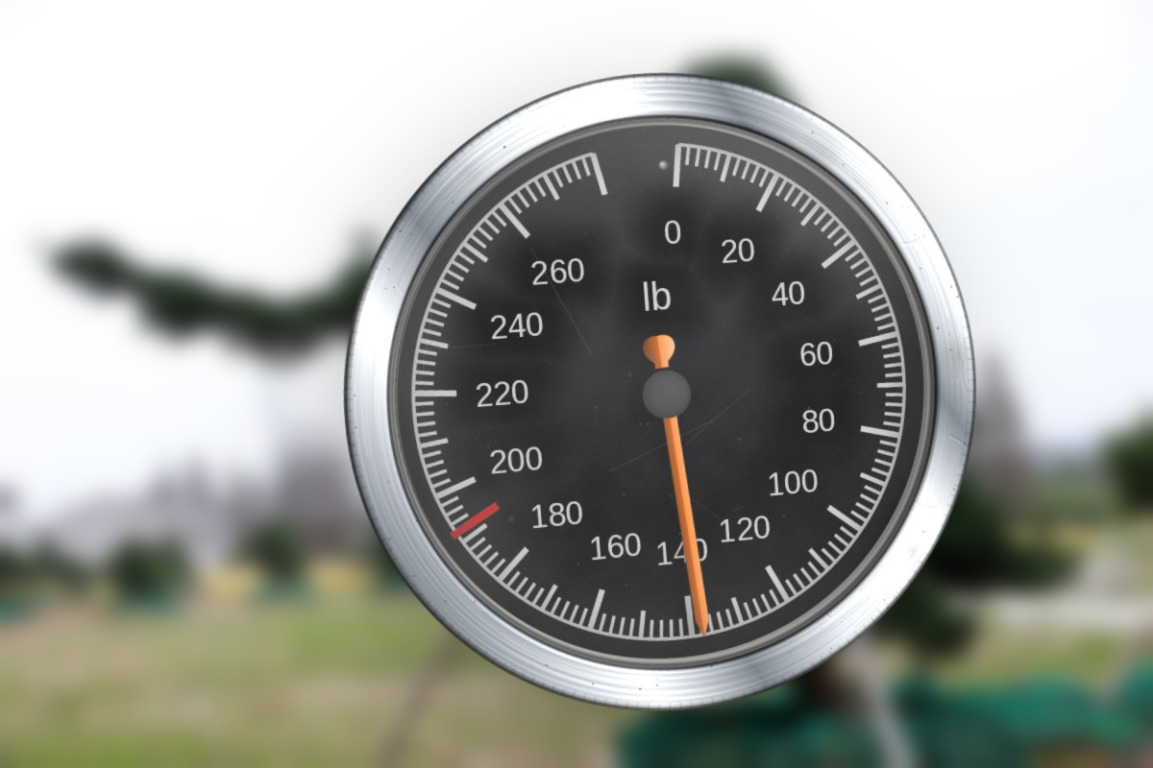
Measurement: 138
